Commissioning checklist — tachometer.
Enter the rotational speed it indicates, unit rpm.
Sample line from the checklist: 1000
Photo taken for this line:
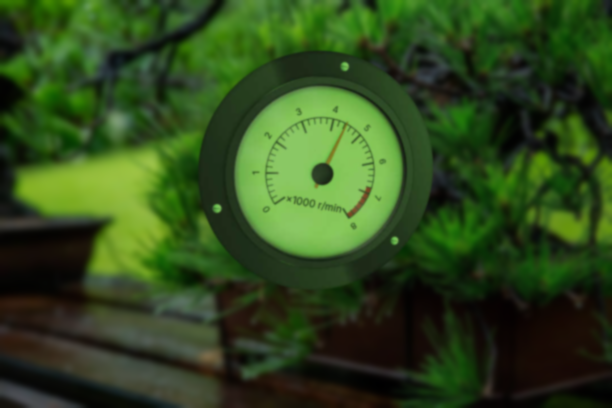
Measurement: 4400
